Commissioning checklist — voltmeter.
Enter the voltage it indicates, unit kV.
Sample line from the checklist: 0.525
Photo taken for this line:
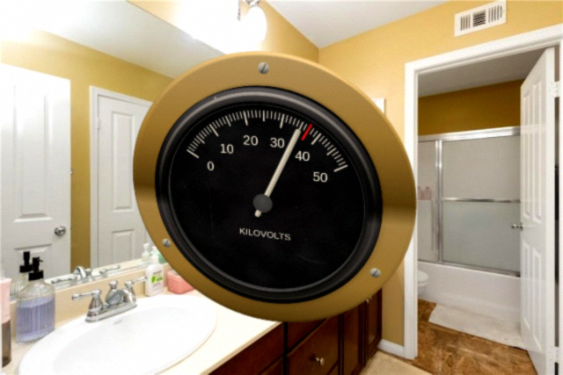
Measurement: 35
